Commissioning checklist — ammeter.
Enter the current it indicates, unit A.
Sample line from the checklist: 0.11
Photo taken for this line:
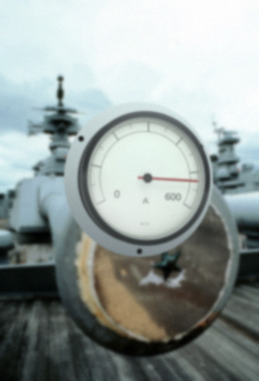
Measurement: 525
